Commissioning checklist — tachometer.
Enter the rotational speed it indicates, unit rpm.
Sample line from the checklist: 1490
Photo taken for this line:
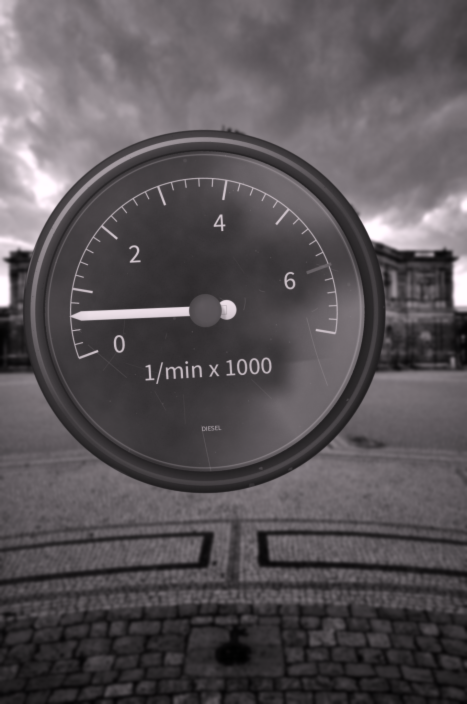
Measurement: 600
